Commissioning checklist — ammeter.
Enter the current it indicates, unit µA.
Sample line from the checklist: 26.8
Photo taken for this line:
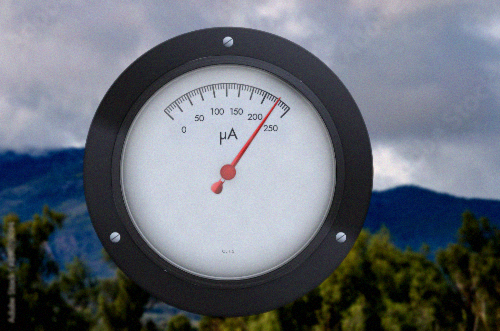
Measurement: 225
